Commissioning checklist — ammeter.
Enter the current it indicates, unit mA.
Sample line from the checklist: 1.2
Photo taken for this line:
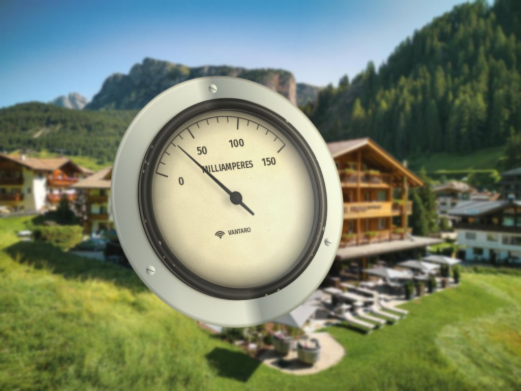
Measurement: 30
